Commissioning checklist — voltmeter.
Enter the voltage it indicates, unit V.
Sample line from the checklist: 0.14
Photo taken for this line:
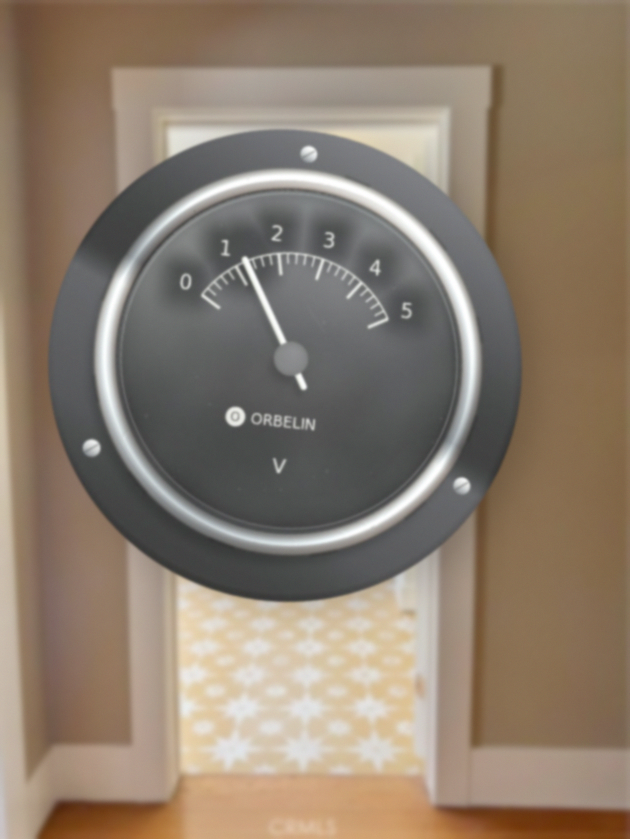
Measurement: 1.2
